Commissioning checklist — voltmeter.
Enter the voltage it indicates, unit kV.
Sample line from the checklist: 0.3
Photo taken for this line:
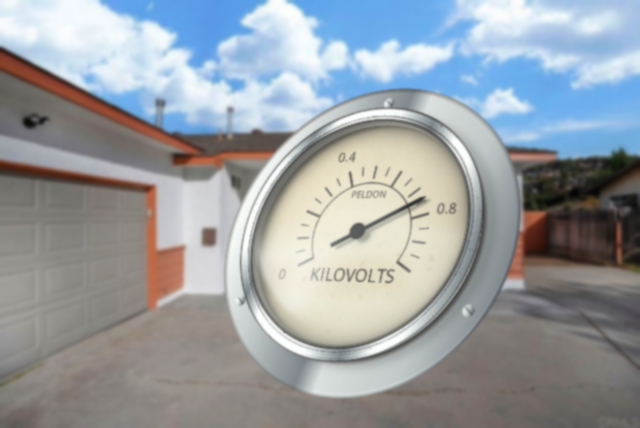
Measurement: 0.75
